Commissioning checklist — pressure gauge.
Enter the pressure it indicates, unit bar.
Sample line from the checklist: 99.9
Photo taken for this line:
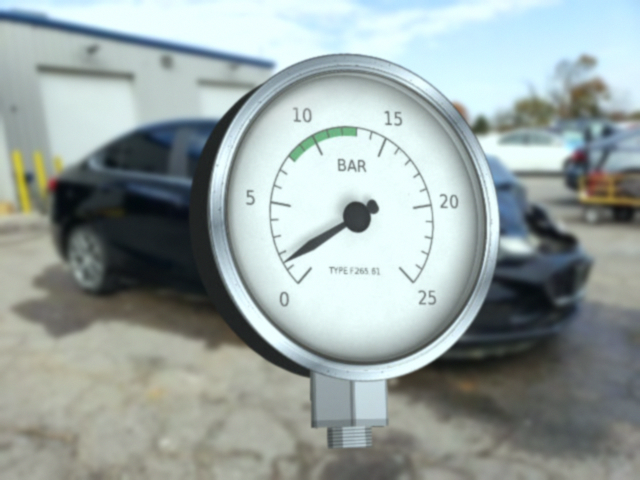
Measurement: 1.5
